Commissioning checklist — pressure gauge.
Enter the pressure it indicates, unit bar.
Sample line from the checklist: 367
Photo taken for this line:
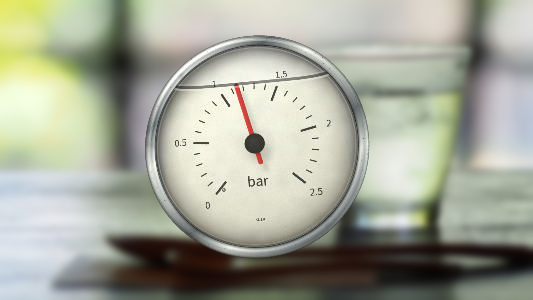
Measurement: 1.15
